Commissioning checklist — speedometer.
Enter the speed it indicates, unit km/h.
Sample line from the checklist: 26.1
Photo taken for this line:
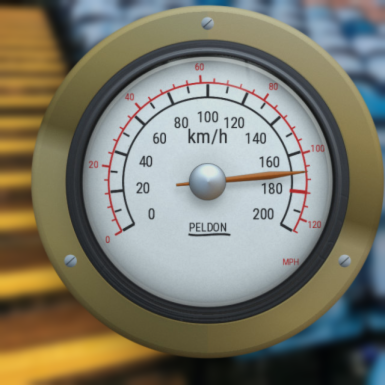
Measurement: 170
